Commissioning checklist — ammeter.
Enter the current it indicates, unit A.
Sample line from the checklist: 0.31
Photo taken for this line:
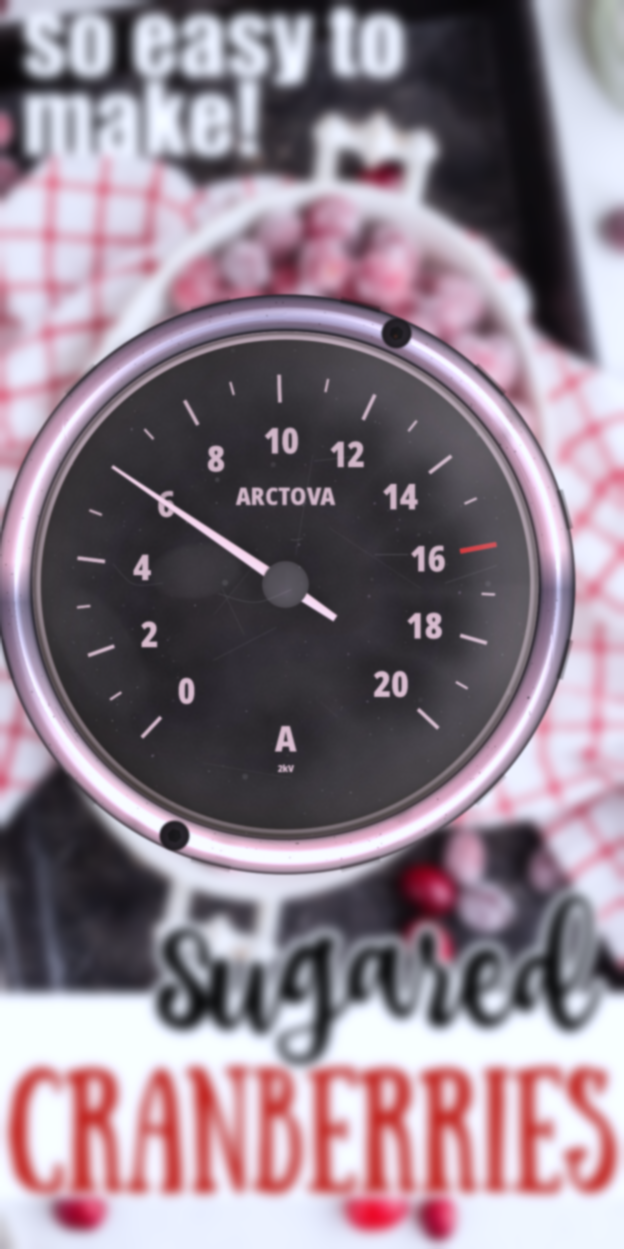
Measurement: 6
